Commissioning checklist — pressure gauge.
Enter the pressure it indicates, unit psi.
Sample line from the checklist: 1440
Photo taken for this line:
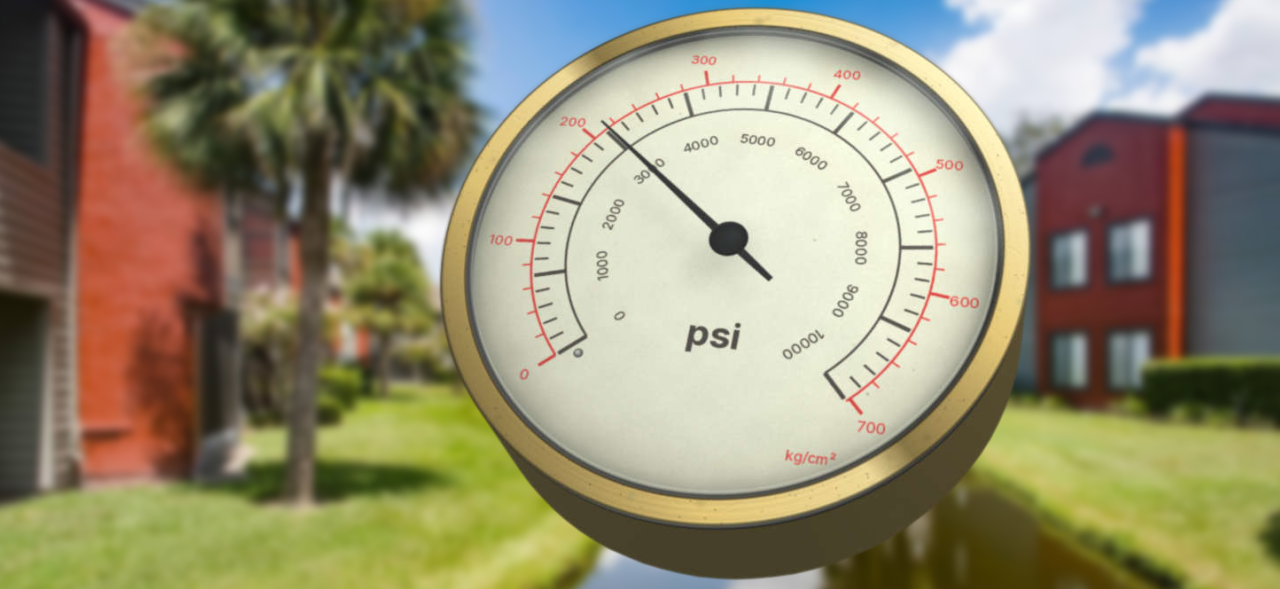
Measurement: 3000
